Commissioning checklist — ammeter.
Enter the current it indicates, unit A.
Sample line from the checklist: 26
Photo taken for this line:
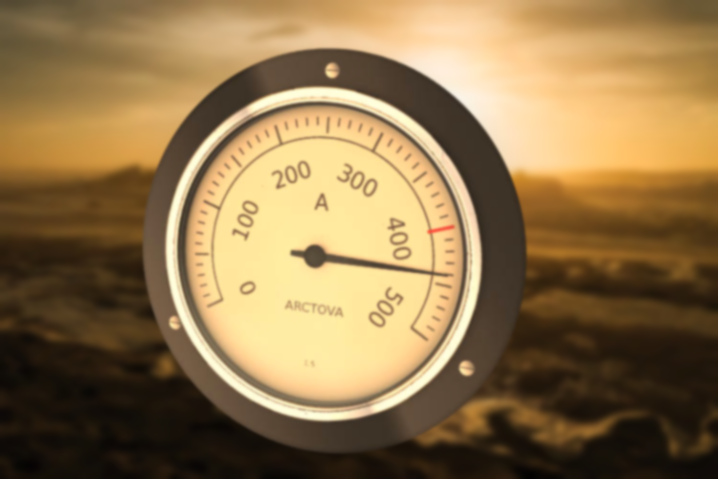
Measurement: 440
